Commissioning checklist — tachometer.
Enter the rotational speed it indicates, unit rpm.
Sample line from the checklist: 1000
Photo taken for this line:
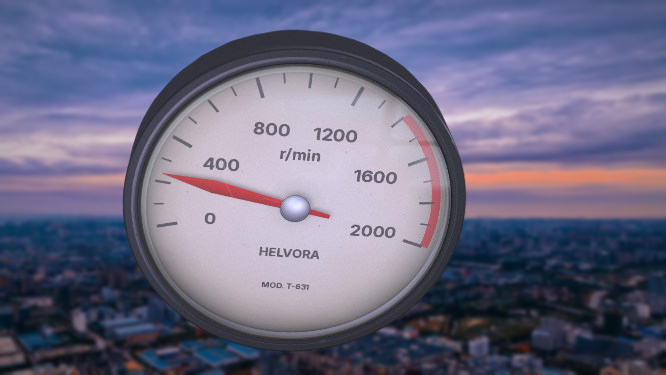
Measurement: 250
